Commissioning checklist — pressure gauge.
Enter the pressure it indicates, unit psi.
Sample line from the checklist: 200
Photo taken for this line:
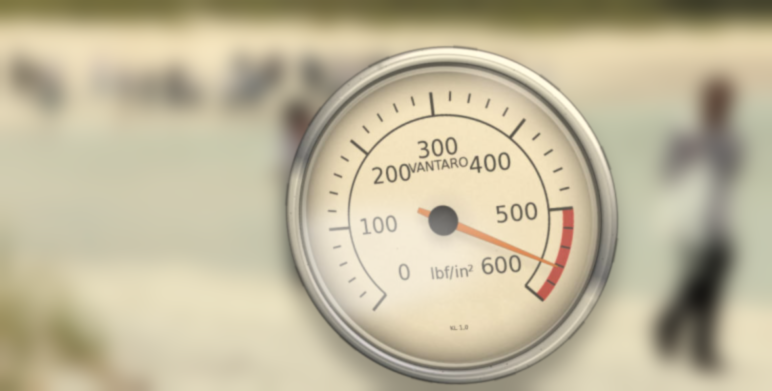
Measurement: 560
